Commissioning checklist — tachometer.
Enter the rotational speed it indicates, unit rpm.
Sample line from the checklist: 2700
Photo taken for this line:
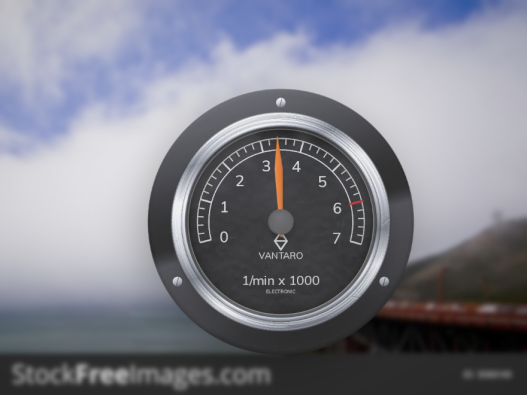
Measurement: 3400
